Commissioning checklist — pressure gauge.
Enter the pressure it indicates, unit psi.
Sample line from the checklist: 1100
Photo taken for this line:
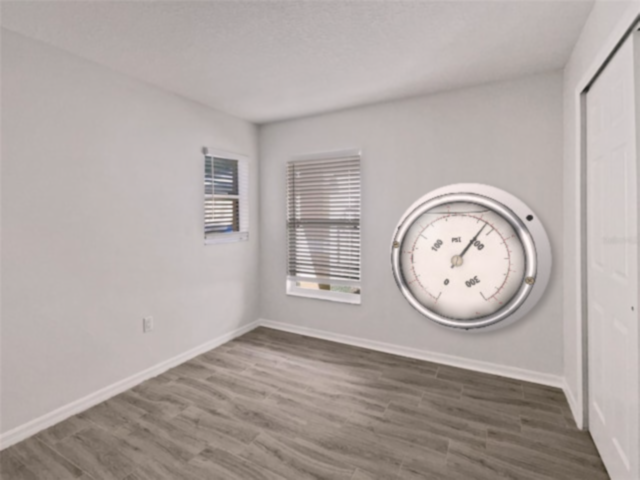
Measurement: 190
